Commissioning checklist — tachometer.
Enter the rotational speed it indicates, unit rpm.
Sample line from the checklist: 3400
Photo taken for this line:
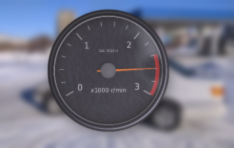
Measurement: 2600
